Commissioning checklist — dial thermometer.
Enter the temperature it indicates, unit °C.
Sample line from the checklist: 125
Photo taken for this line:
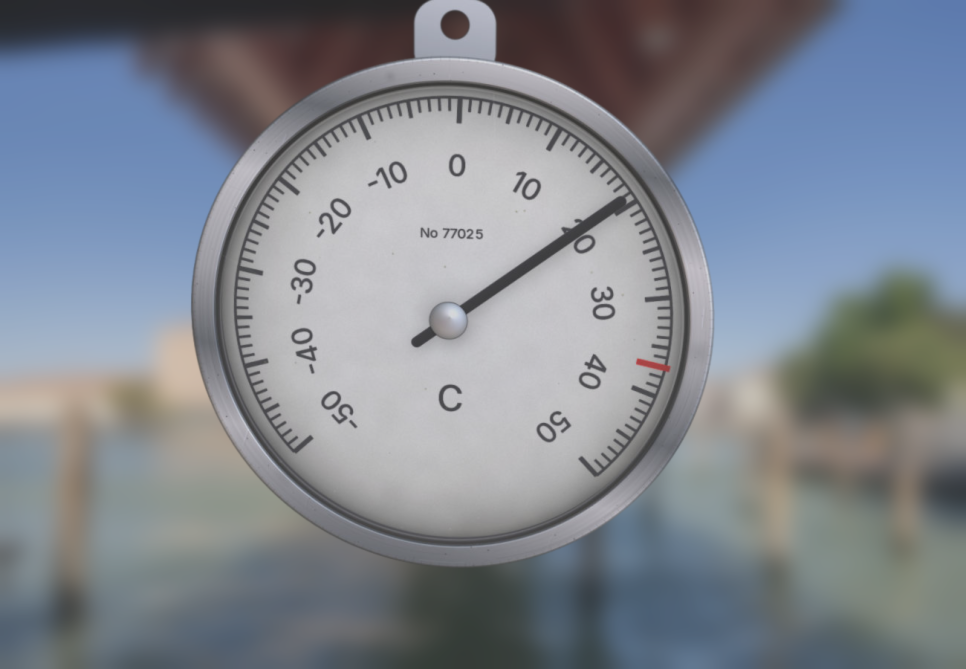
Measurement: 19
